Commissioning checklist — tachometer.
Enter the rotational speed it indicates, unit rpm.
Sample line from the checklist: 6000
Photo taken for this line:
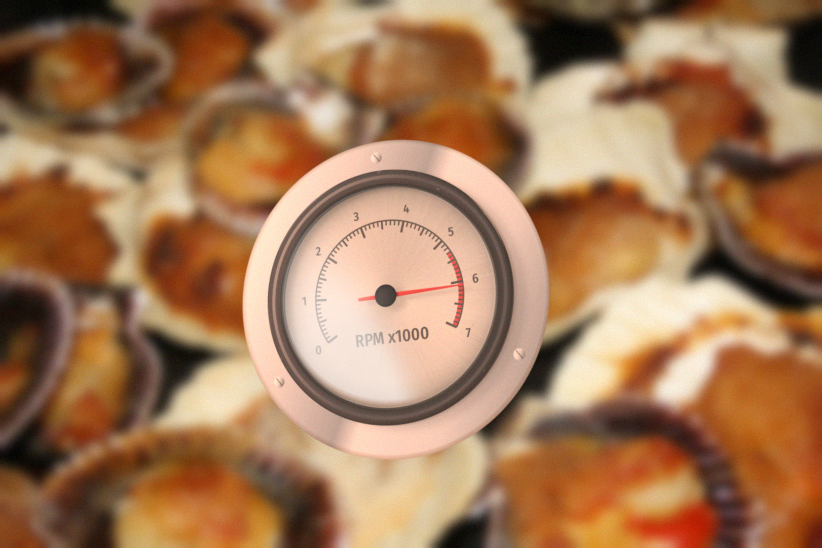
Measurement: 6100
